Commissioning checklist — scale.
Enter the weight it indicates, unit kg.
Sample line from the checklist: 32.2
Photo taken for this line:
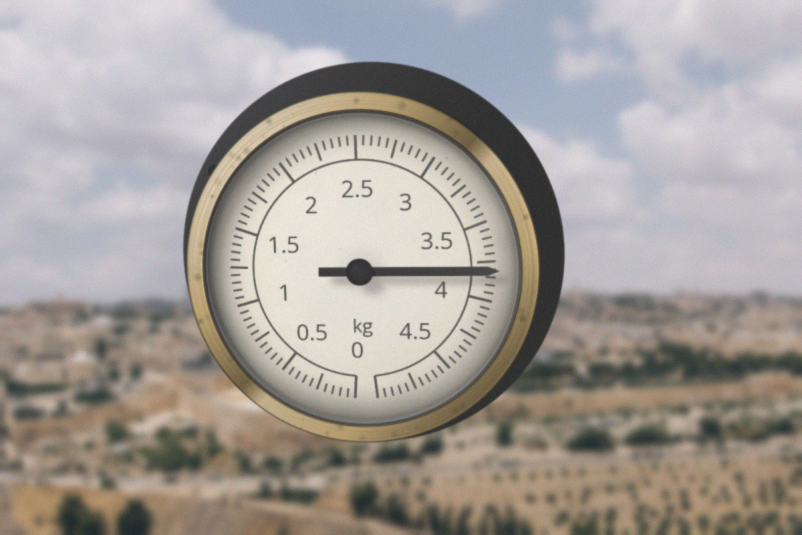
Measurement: 3.8
